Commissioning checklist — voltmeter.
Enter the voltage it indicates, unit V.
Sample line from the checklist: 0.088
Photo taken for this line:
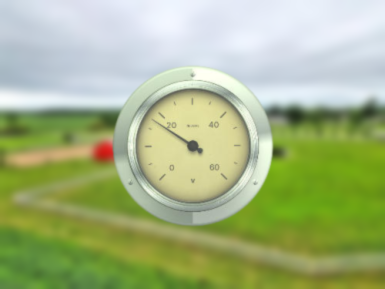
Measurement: 17.5
